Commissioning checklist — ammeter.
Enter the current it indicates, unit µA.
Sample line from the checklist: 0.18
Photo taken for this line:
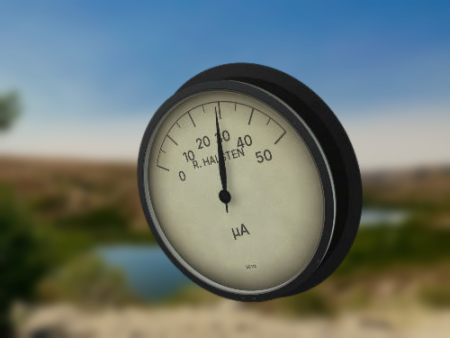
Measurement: 30
